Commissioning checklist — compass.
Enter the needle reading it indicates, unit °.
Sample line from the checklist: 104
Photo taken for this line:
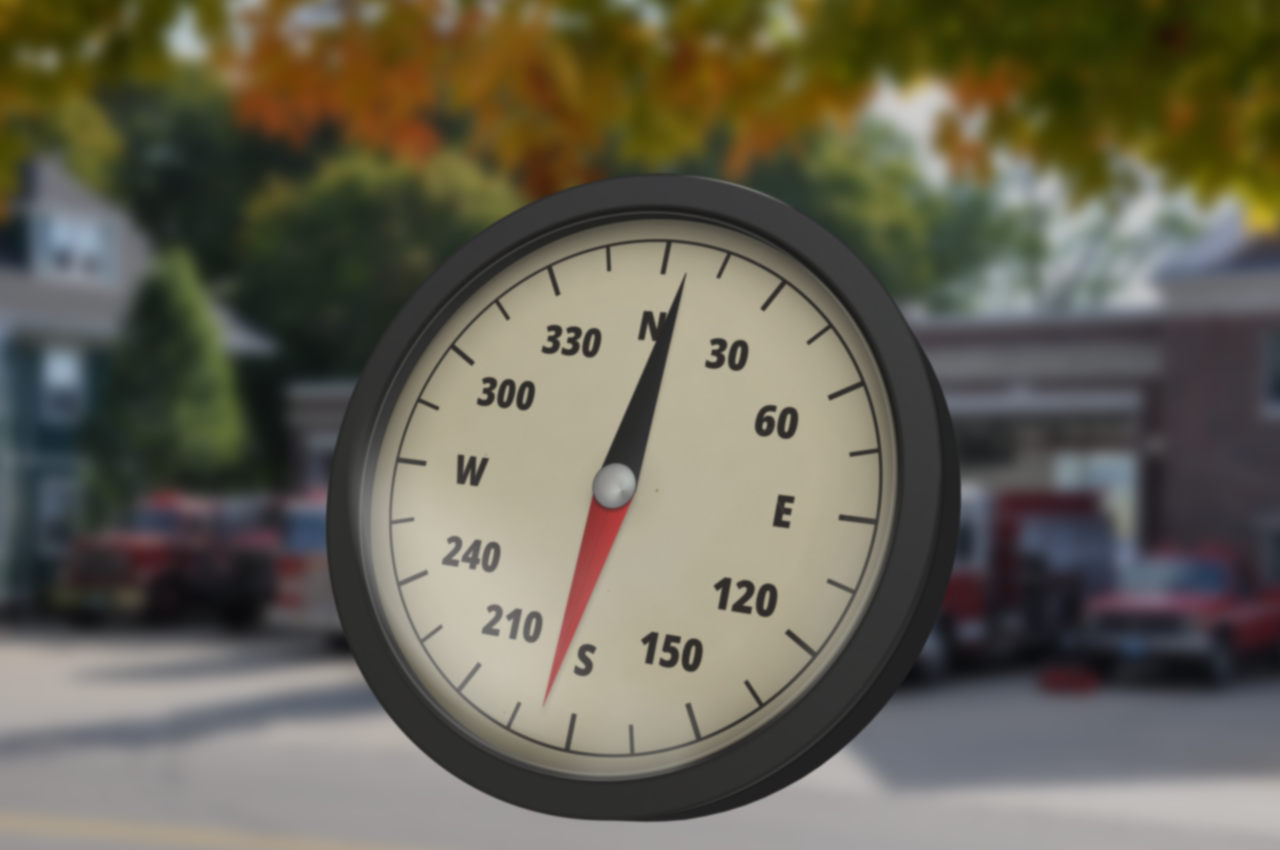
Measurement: 187.5
